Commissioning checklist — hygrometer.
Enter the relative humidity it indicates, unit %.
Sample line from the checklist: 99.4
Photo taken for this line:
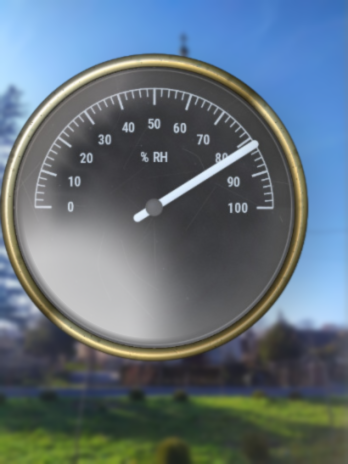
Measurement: 82
